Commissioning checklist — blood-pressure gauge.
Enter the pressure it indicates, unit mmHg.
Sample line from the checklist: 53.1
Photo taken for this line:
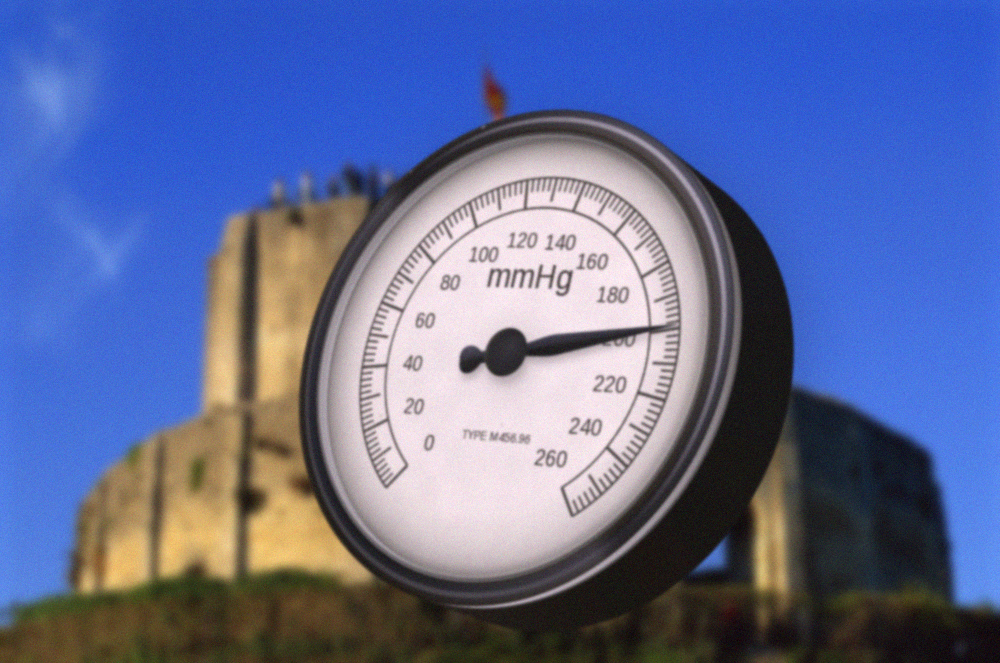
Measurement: 200
